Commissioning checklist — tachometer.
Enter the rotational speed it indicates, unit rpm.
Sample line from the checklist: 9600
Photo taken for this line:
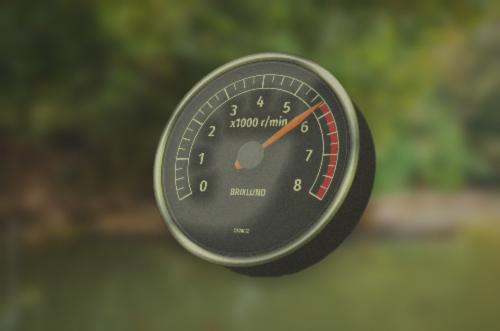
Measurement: 5750
